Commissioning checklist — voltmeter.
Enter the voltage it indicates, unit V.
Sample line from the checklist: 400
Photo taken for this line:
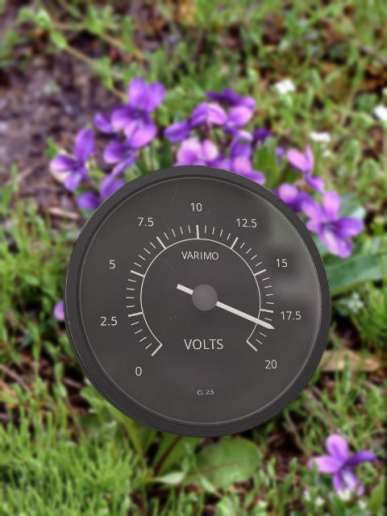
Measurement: 18.5
